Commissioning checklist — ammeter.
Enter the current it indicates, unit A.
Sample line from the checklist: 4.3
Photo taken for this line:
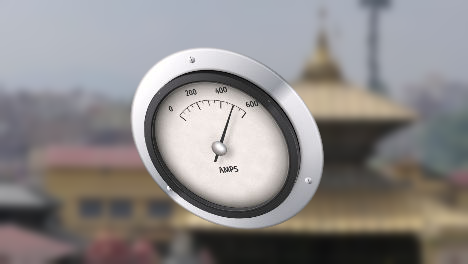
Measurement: 500
